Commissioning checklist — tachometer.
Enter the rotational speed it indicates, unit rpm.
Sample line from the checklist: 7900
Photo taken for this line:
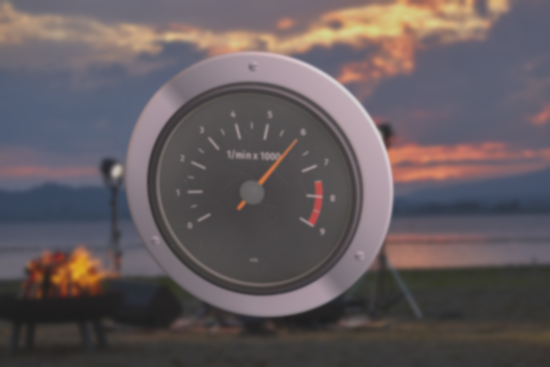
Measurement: 6000
